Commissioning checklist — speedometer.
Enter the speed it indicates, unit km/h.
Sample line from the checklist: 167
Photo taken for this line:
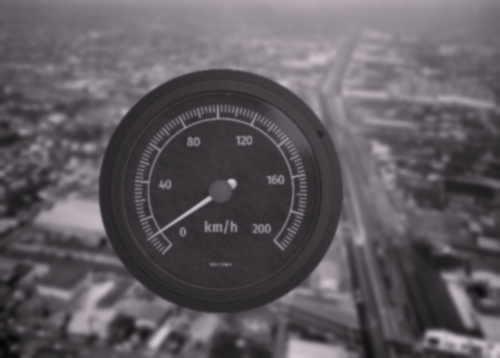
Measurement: 10
